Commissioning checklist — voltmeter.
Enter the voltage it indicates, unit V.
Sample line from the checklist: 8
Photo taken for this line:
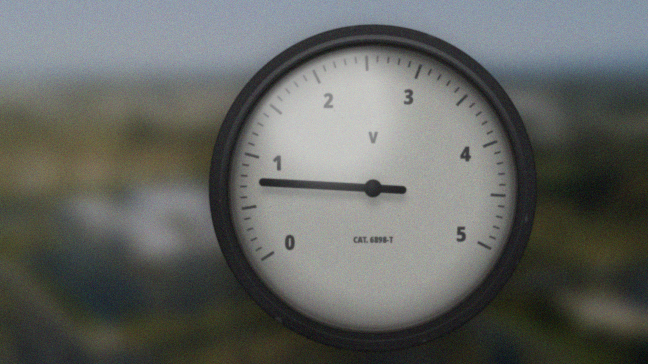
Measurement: 0.75
